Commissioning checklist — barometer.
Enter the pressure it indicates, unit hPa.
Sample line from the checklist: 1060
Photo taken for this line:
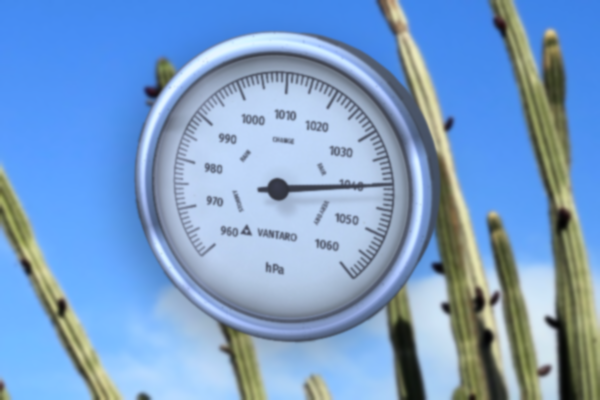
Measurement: 1040
